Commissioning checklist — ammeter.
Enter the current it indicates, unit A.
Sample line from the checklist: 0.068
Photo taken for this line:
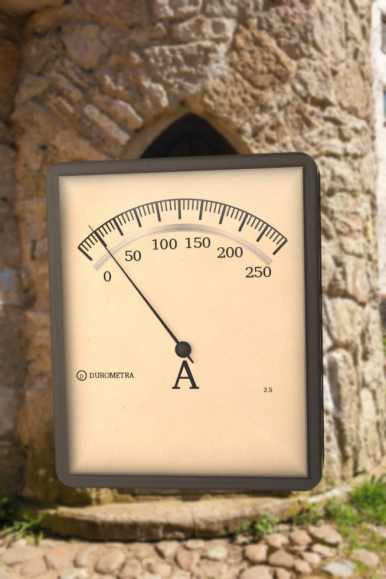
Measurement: 25
